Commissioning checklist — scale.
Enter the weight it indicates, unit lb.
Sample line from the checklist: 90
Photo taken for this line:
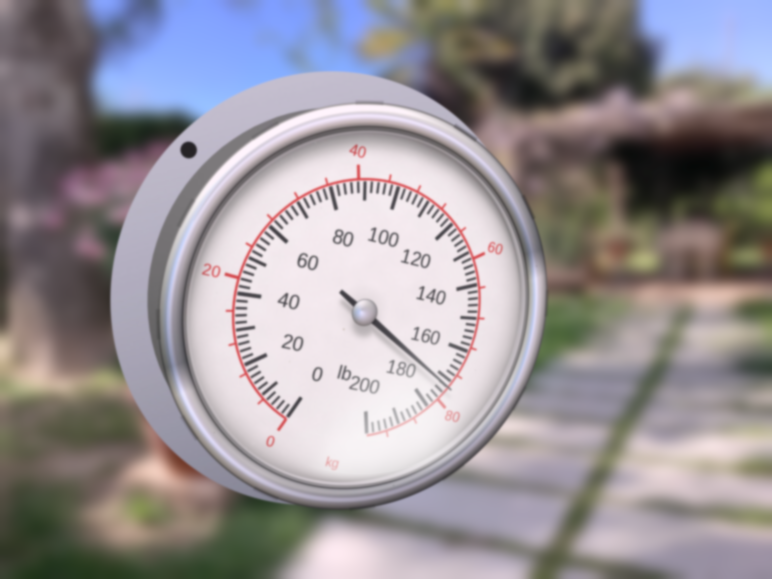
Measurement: 172
